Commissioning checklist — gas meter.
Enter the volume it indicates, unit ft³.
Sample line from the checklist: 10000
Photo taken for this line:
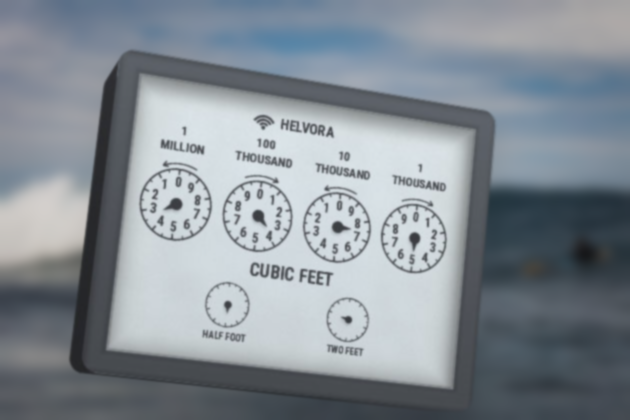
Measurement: 337500
